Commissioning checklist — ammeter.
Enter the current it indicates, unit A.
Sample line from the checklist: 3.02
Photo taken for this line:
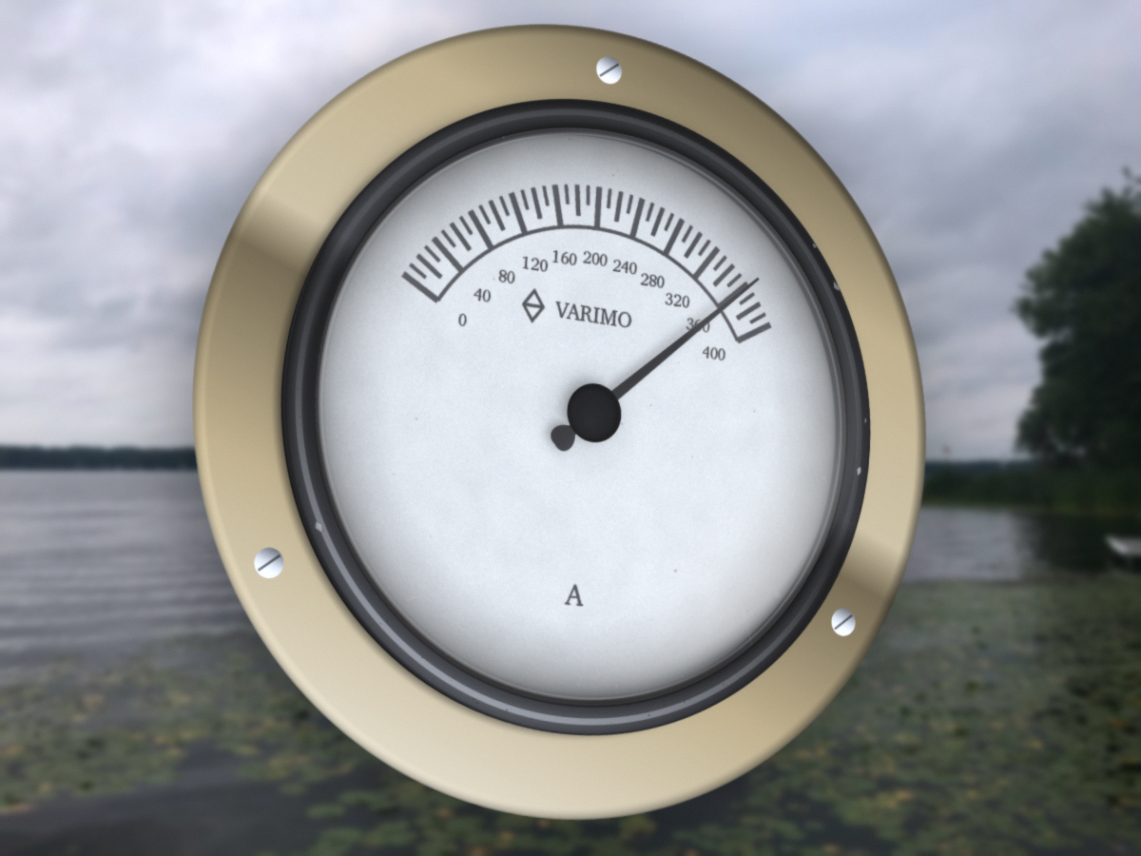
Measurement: 360
